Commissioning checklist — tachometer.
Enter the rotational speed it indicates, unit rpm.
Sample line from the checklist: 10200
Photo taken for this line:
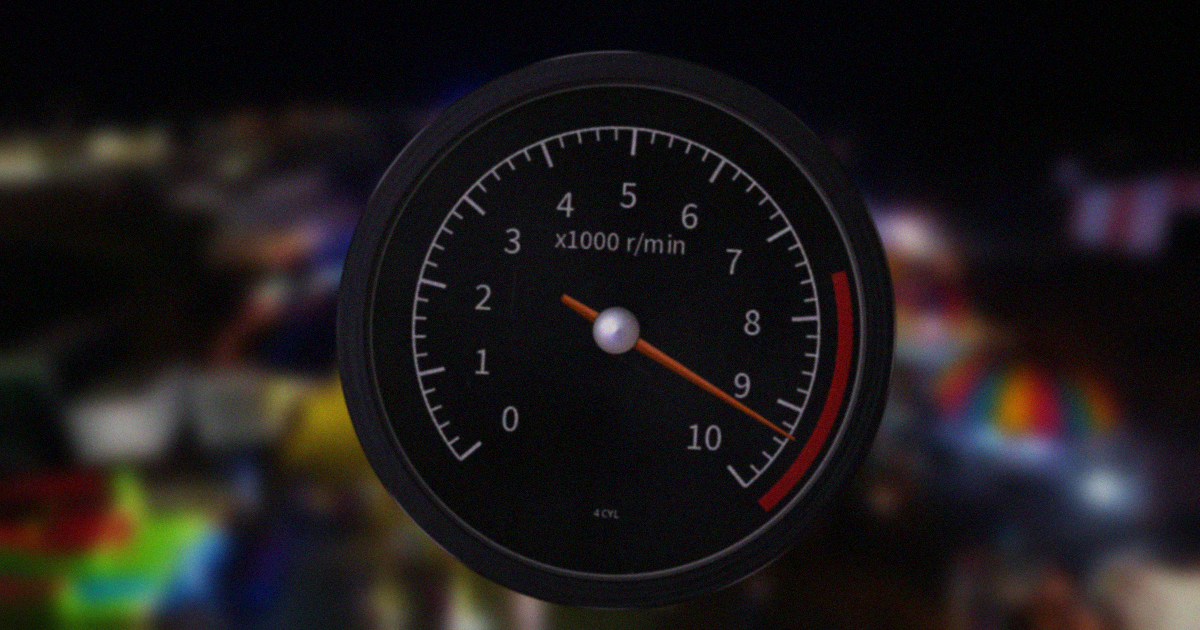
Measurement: 9300
